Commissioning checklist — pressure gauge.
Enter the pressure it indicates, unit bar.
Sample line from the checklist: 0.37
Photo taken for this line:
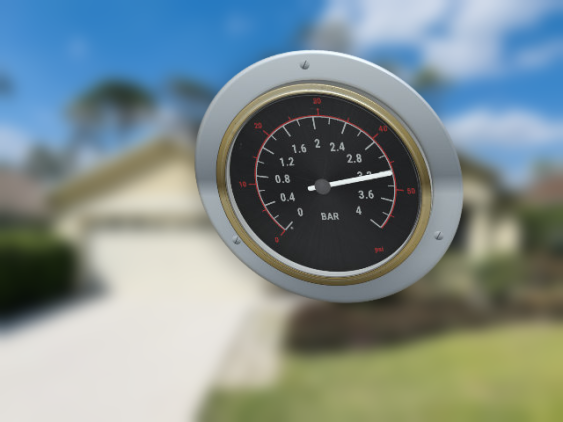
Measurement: 3.2
